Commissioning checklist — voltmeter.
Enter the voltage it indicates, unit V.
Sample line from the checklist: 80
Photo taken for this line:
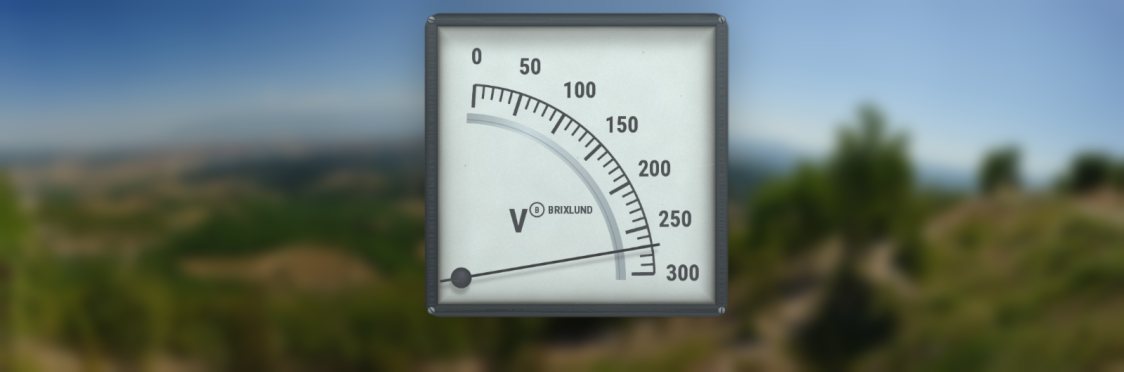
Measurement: 270
